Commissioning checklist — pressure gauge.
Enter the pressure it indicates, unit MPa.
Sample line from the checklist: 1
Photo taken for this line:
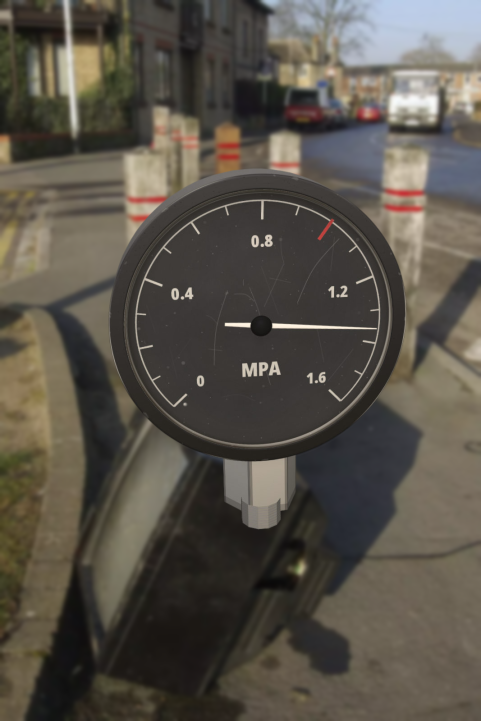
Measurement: 1.35
